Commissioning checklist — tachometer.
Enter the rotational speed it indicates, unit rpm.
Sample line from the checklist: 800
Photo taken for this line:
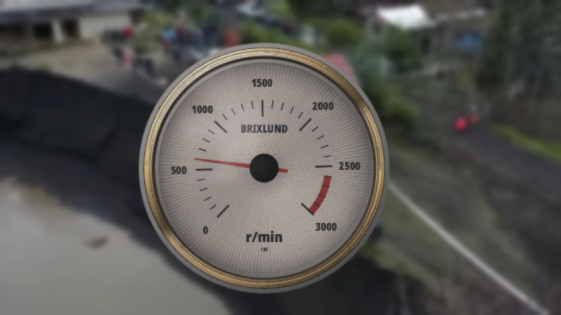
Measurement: 600
